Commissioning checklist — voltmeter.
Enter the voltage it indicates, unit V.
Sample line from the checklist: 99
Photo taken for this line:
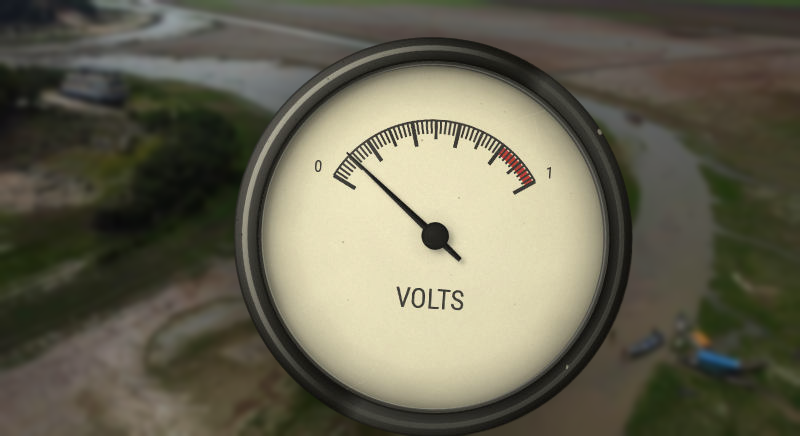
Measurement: 0.1
